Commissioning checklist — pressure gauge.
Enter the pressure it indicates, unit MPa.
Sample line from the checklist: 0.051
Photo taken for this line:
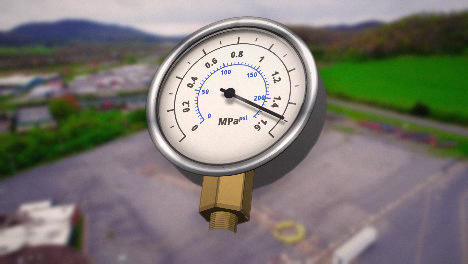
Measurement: 1.5
